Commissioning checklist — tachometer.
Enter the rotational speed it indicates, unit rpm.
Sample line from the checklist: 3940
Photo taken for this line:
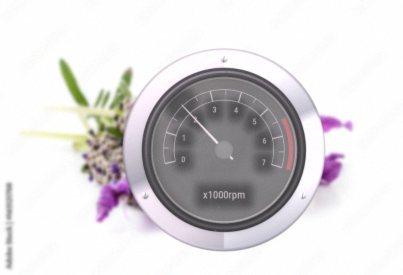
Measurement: 2000
